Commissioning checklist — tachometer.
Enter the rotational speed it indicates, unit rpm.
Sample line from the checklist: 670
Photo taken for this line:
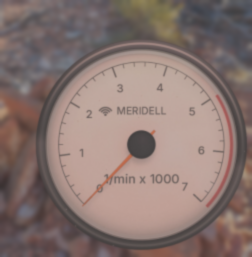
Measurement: 0
